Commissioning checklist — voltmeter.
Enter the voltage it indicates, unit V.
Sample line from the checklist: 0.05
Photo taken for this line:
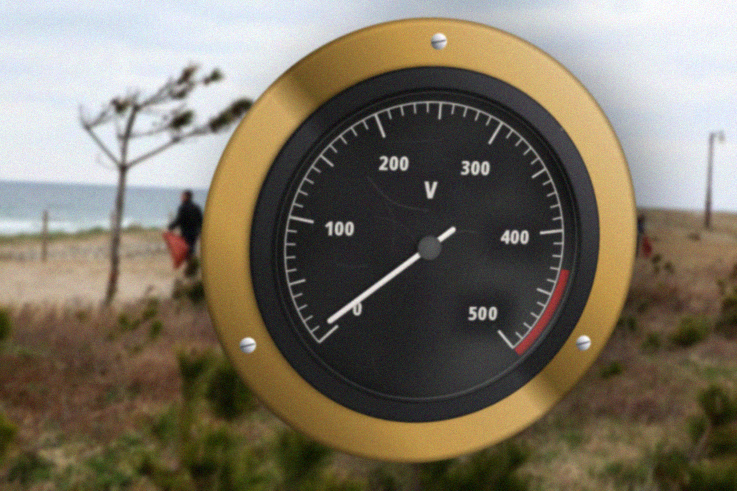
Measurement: 10
